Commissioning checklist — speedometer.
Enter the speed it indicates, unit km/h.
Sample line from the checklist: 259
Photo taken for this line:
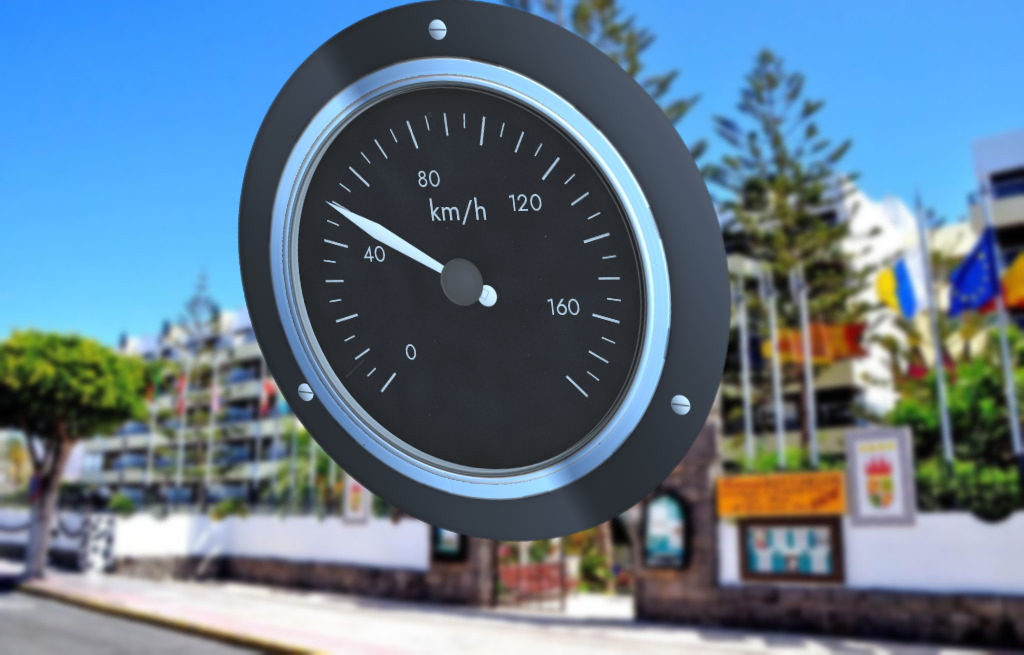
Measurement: 50
